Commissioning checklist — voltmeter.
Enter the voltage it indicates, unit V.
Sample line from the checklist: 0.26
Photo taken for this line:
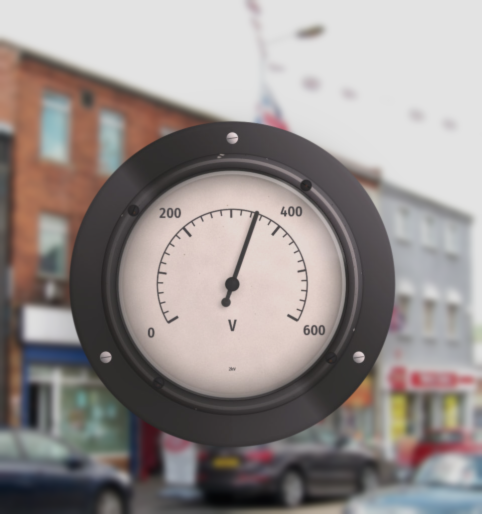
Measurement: 350
